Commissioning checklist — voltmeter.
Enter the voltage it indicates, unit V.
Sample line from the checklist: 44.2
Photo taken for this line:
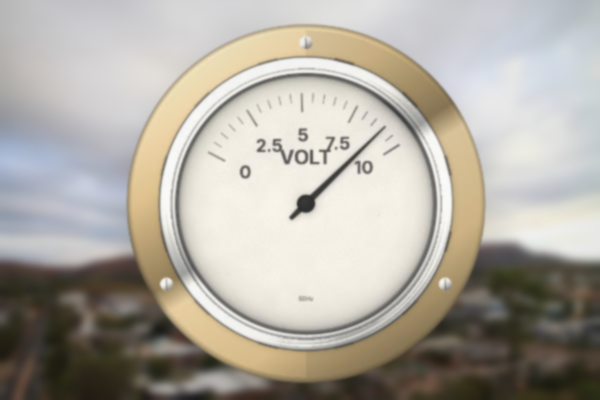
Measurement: 9
